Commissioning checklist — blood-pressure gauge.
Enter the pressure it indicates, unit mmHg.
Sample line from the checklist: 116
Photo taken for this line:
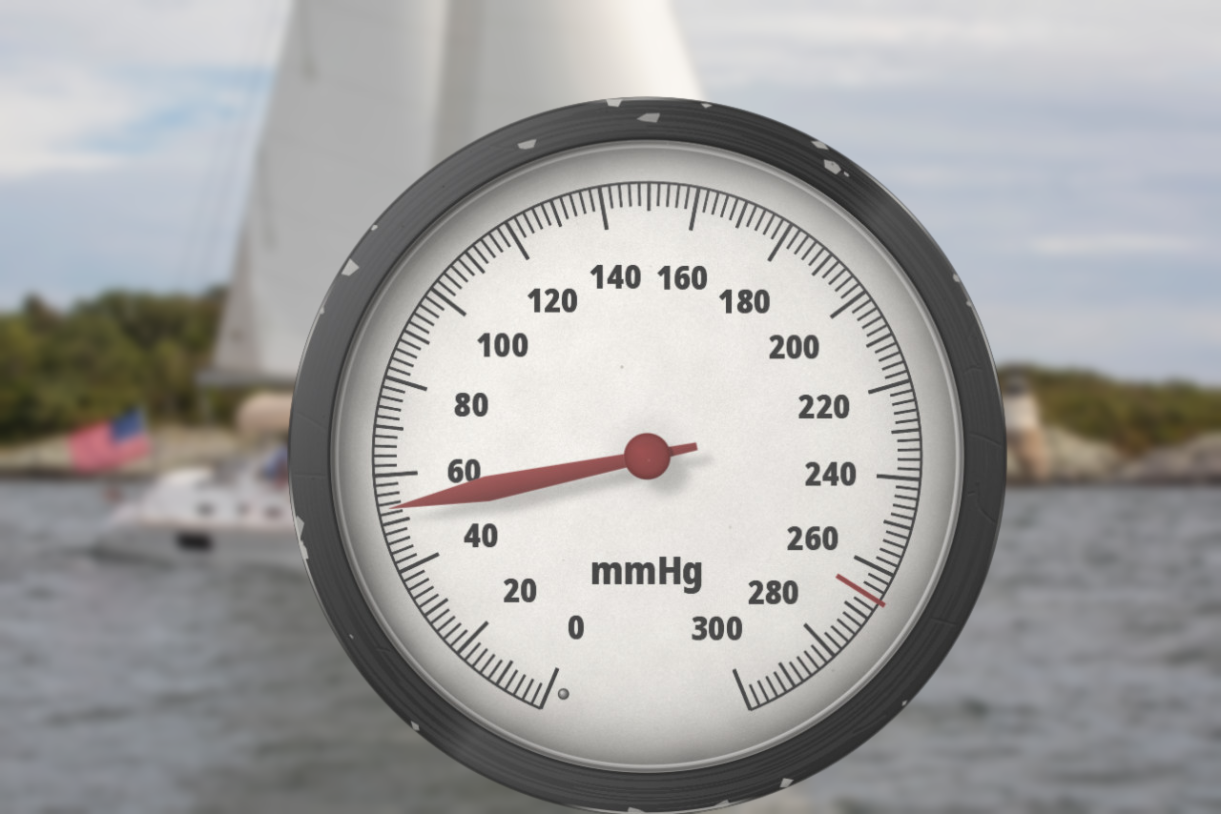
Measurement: 53
